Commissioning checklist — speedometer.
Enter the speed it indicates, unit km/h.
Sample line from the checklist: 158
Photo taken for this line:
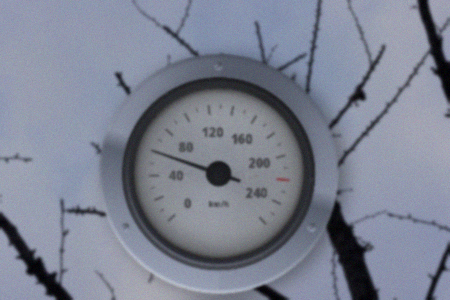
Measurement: 60
